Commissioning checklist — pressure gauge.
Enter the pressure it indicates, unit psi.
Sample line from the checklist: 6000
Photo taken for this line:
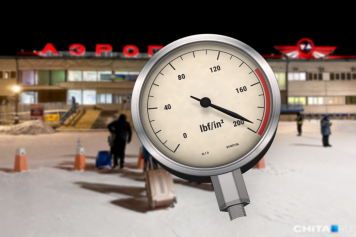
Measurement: 195
